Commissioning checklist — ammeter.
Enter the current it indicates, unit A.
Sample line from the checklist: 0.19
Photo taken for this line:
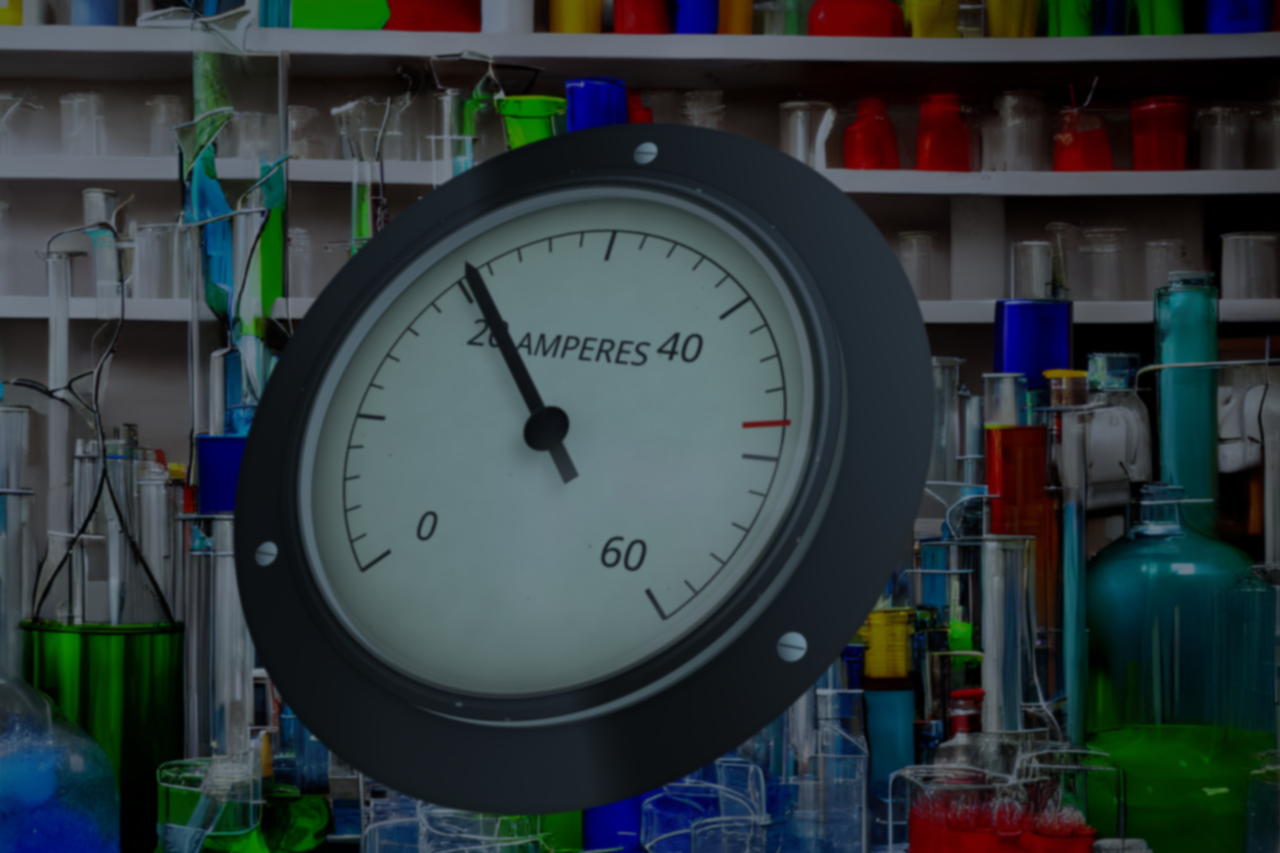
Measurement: 21
